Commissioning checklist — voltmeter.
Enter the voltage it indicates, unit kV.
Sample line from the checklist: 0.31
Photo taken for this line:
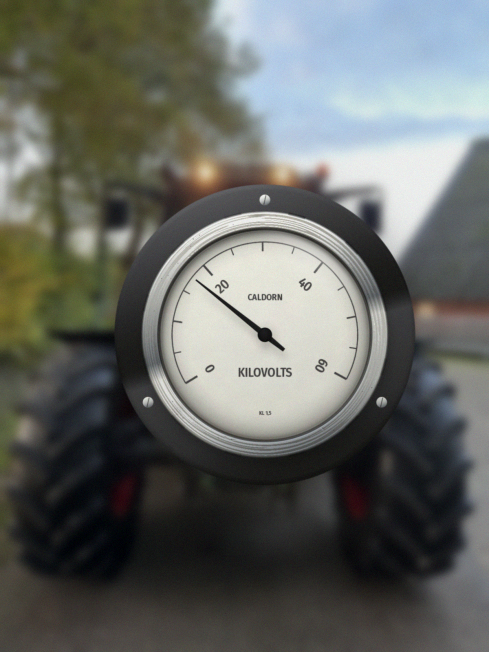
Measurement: 17.5
